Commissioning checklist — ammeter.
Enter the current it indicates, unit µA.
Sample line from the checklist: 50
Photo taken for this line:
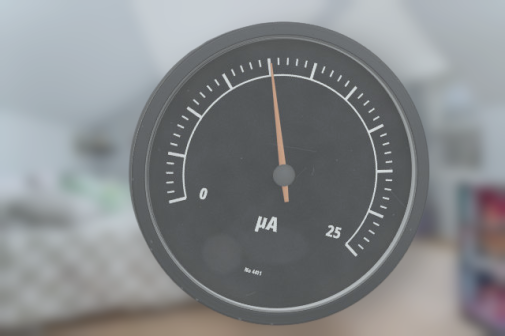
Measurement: 10
